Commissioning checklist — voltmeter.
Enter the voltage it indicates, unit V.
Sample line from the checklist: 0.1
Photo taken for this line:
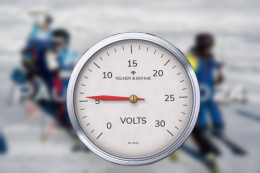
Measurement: 5.5
